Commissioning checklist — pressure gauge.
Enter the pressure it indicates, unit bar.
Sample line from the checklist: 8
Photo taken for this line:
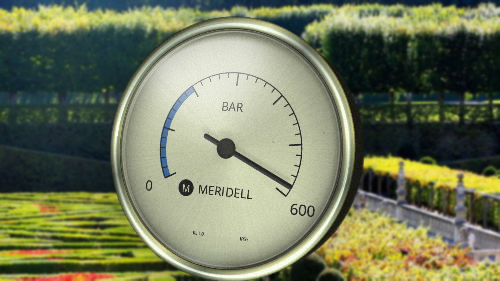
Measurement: 580
